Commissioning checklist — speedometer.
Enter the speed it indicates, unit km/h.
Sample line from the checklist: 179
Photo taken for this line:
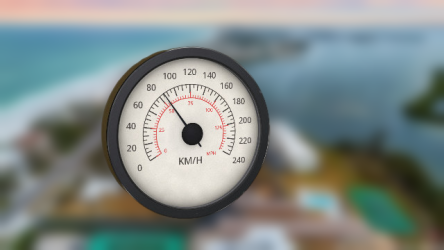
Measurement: 85
